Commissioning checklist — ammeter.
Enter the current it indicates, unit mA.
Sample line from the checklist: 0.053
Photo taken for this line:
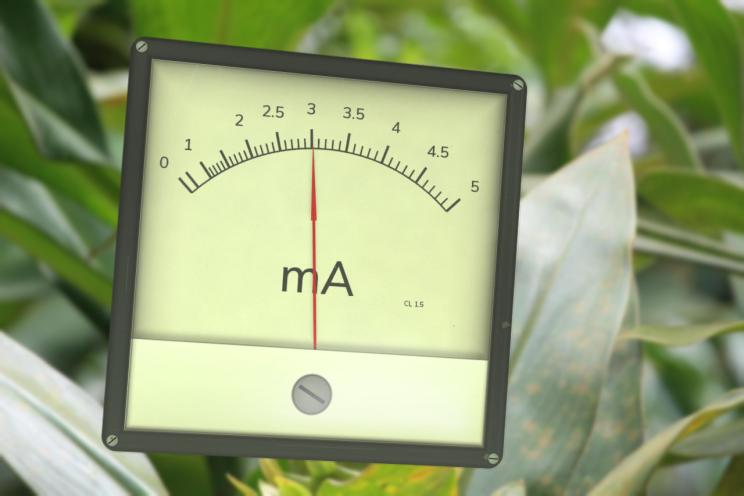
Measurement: 3
